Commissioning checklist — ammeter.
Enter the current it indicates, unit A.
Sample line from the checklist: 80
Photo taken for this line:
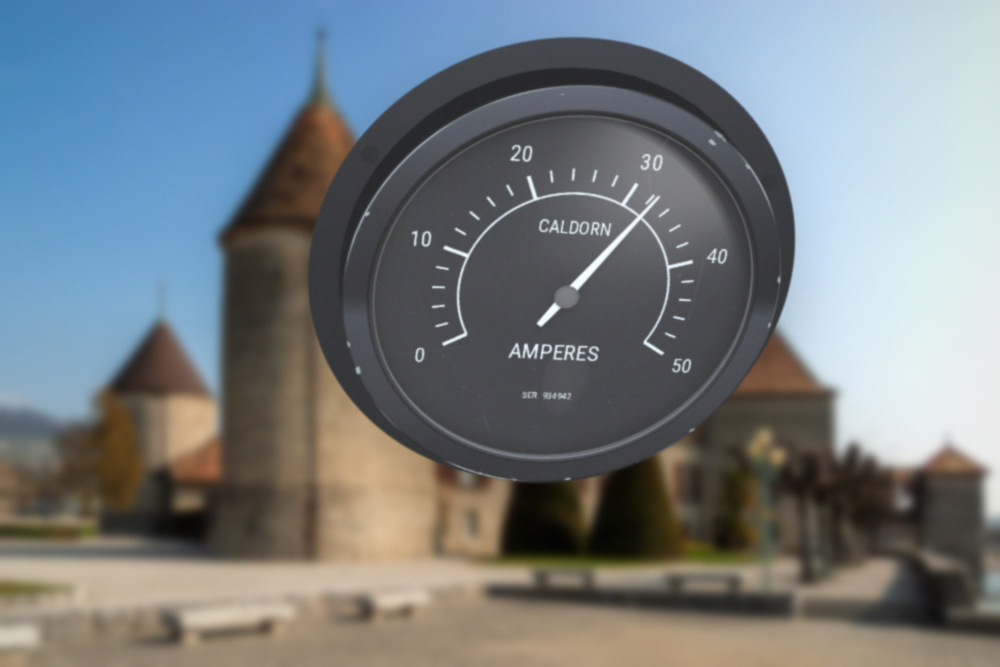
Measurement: 32
